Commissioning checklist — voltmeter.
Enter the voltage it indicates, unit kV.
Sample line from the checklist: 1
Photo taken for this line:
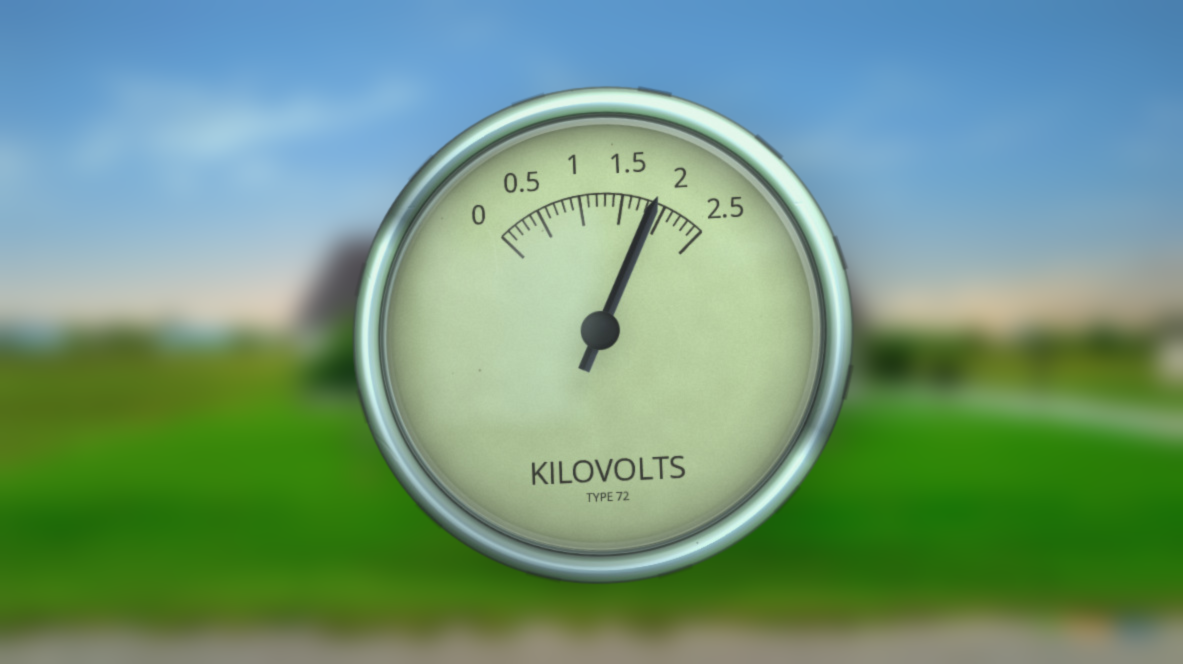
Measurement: 1.9
